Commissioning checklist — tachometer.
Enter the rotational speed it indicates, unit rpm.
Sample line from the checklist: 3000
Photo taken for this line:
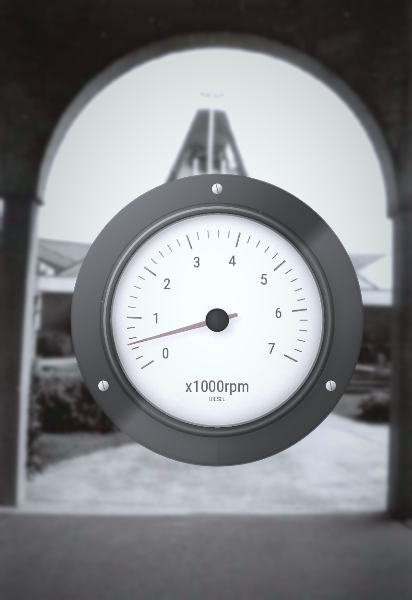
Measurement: 500
